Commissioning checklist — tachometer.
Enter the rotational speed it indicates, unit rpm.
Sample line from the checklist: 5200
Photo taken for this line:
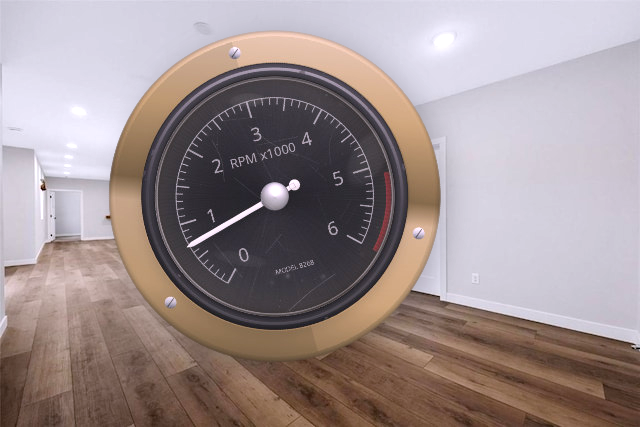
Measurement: 700
